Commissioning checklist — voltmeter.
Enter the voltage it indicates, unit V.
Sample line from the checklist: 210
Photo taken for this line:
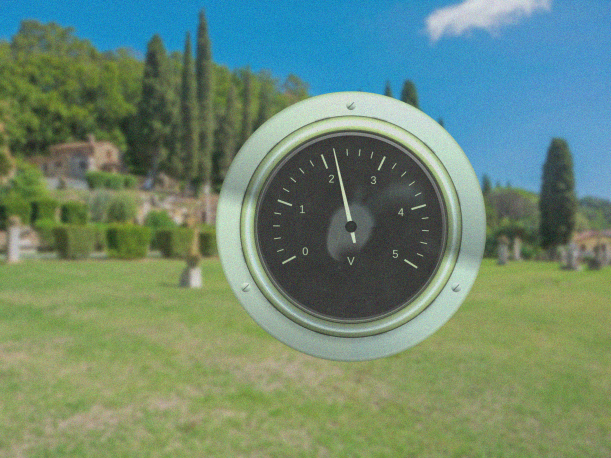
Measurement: 2.2
